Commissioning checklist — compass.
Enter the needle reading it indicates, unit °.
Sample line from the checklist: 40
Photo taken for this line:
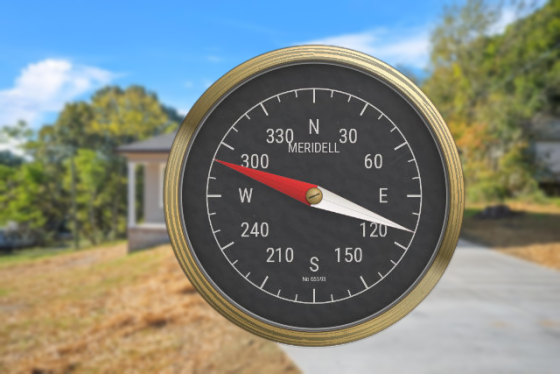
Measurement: 290
